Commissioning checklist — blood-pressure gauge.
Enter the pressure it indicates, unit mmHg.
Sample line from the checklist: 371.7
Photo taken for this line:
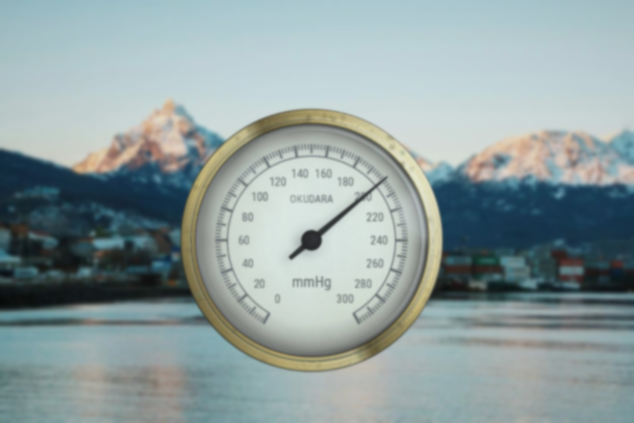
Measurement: 200
